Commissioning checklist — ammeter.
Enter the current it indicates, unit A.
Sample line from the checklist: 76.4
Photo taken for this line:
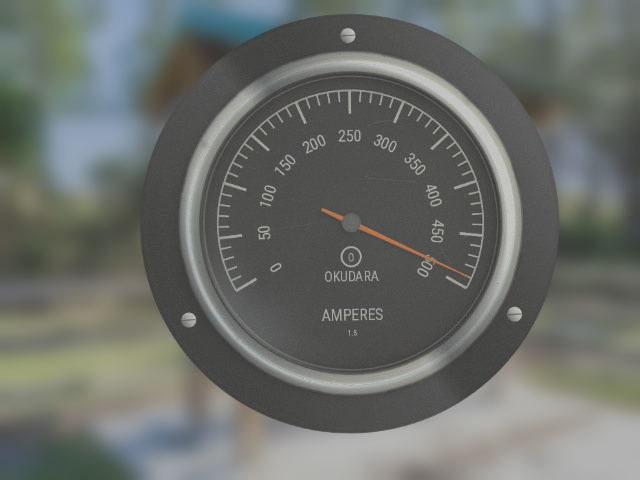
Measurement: 490
